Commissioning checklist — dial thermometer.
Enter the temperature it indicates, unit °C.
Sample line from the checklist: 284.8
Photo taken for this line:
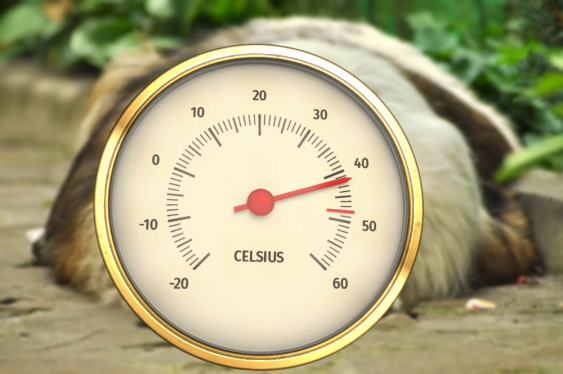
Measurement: 42
